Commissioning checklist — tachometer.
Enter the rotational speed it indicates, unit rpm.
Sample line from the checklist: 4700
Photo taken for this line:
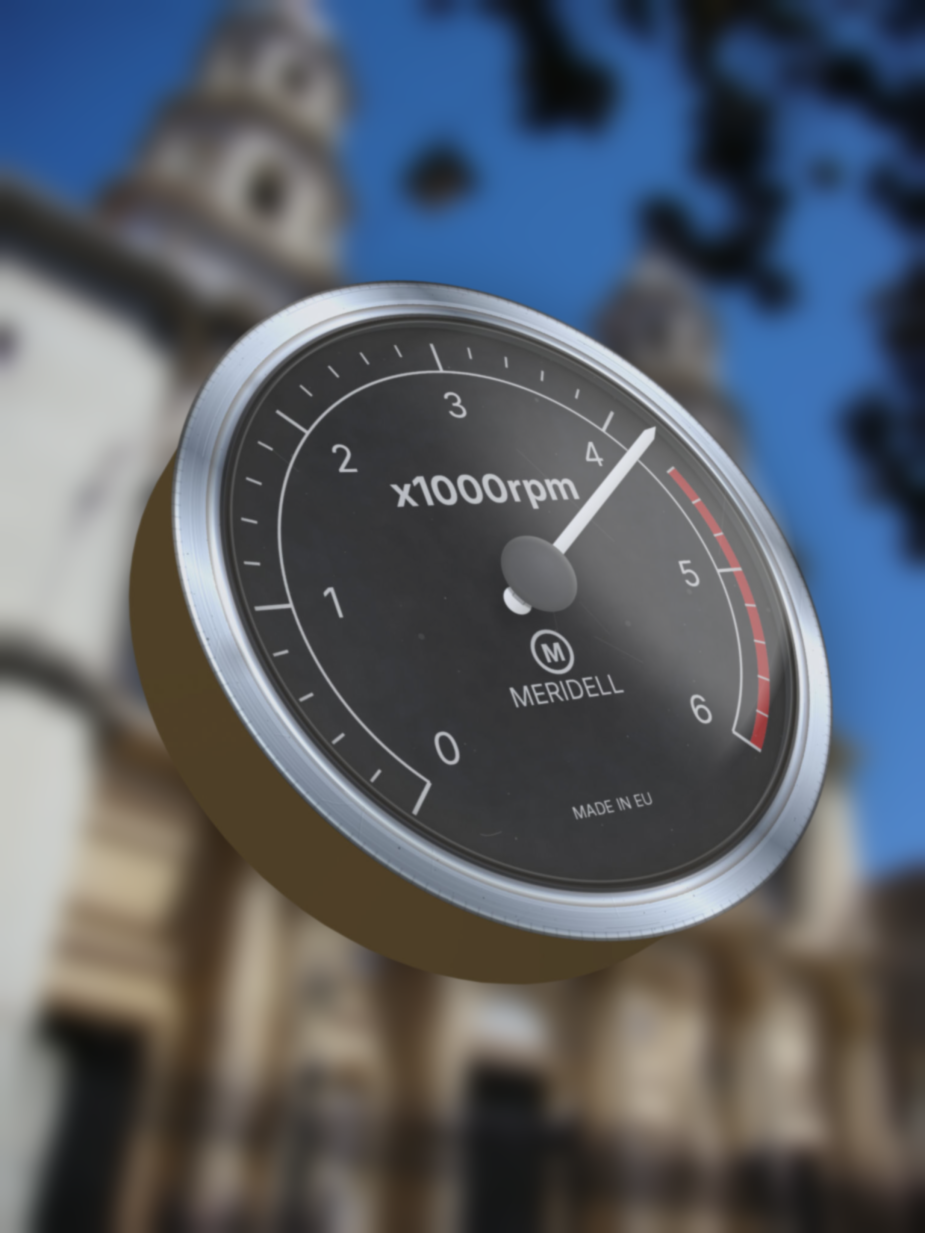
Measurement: 4200
